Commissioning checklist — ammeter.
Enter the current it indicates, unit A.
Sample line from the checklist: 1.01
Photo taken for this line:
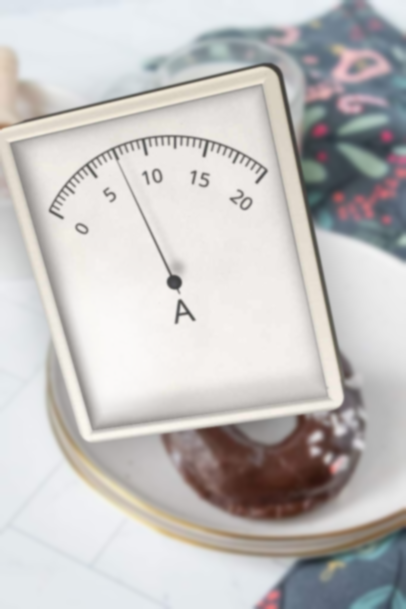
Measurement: 7.5
